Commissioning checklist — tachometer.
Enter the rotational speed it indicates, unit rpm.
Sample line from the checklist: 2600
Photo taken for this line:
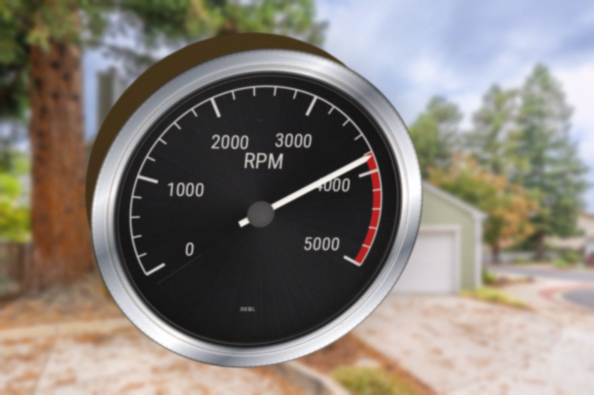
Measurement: 3800
